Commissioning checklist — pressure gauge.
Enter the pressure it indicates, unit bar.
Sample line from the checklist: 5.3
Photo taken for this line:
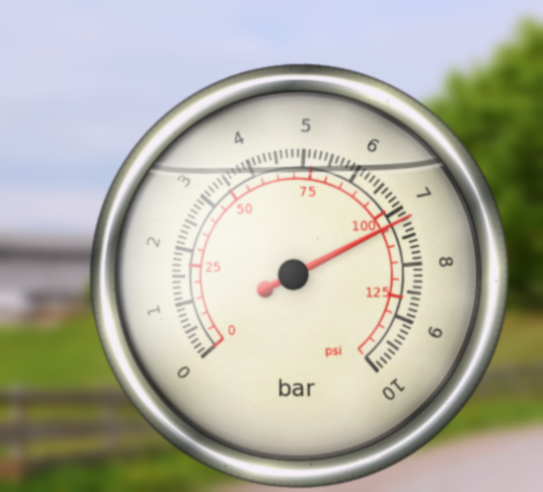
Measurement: 7.2
